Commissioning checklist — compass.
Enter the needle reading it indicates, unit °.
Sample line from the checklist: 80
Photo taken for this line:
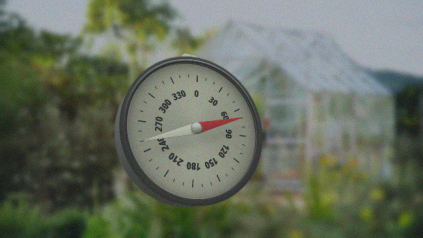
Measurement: 70
